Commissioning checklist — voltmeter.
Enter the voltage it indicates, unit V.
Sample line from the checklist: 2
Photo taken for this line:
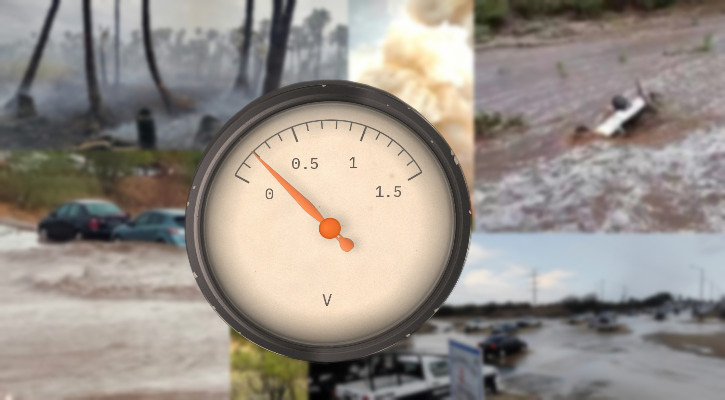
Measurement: 0.2
